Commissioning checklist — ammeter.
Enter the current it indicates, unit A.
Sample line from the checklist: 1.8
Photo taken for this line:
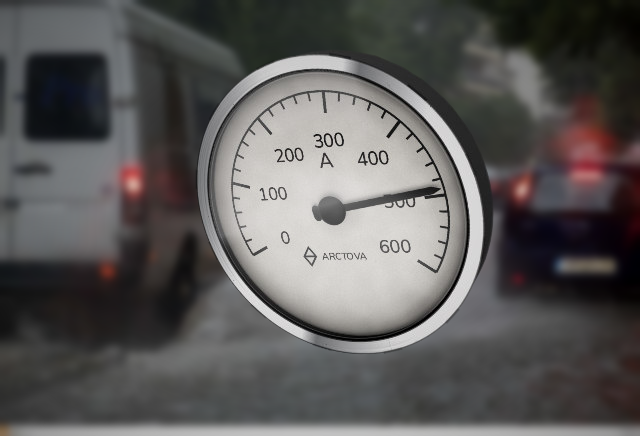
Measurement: 490
